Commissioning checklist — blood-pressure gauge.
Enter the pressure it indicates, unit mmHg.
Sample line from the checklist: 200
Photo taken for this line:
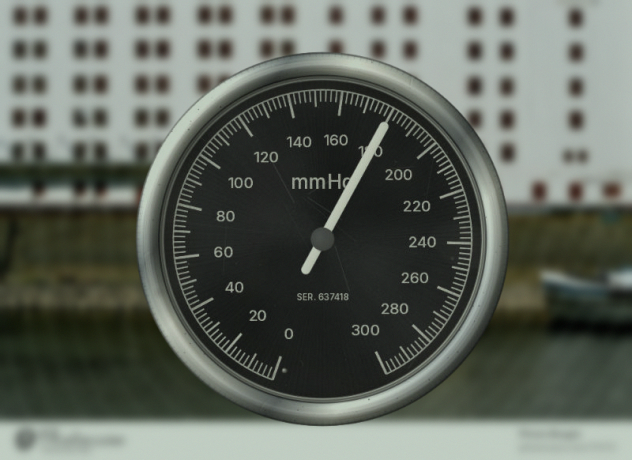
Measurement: 180
